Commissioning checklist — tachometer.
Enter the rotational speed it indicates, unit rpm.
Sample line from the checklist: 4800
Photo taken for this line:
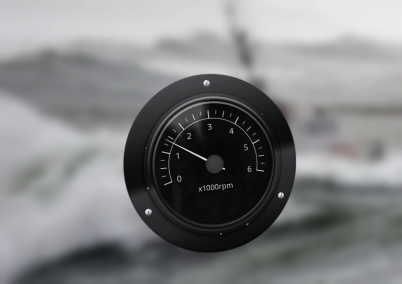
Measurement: 1375
